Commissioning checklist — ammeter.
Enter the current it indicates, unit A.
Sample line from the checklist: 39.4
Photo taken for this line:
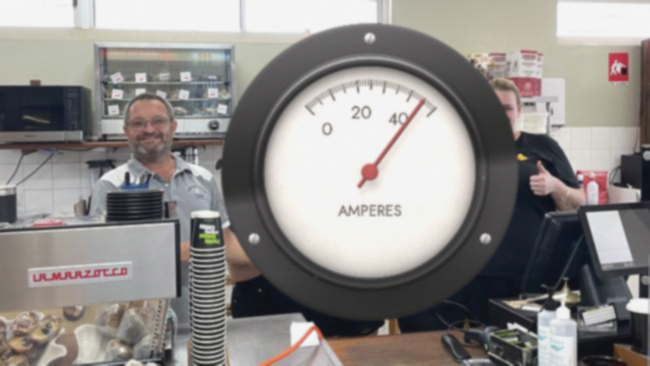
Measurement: 45
